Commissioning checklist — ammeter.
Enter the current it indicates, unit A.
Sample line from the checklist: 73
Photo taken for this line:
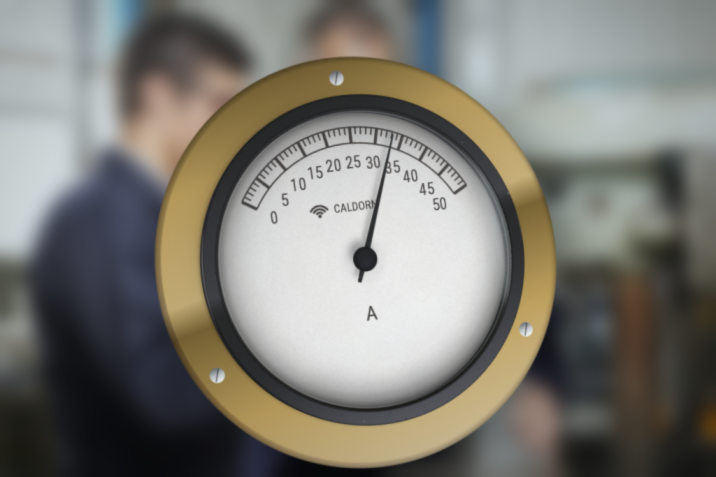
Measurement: 33
